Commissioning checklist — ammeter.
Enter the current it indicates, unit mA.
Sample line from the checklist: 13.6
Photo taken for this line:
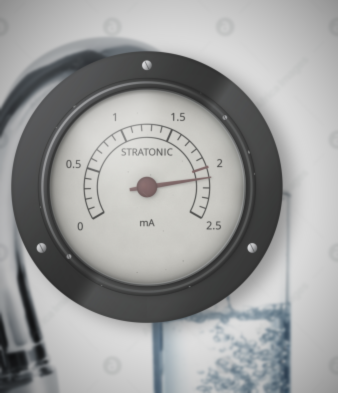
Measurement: 2.1
